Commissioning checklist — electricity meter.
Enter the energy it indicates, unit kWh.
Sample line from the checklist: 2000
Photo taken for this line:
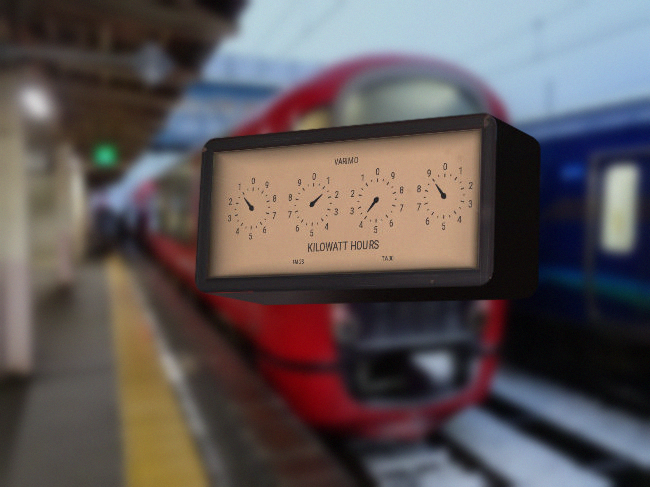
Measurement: 1139
